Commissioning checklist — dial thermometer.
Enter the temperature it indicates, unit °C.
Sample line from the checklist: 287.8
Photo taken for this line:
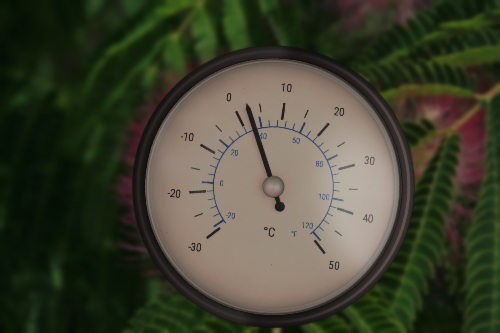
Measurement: 2.5
